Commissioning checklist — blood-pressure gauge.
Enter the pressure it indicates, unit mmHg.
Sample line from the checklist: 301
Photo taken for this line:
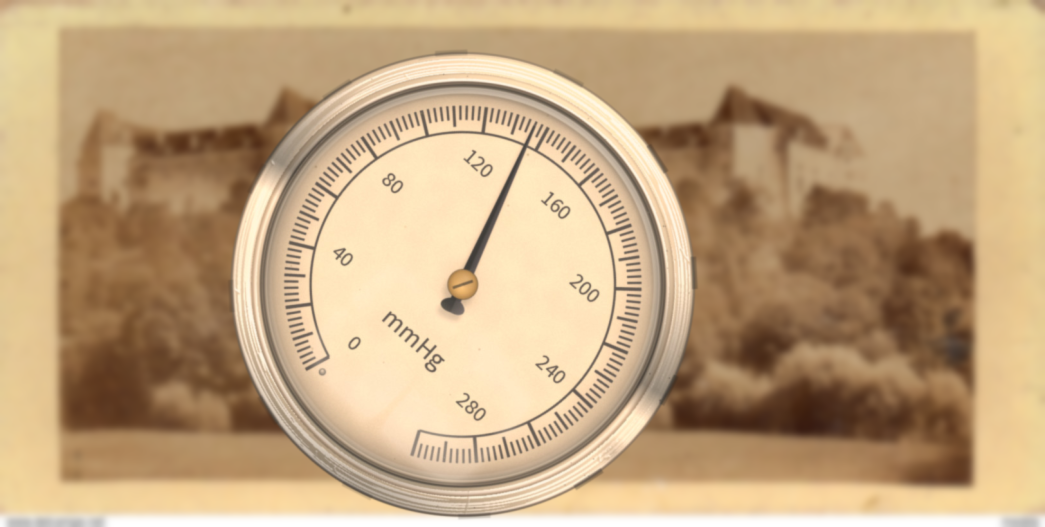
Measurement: 136
